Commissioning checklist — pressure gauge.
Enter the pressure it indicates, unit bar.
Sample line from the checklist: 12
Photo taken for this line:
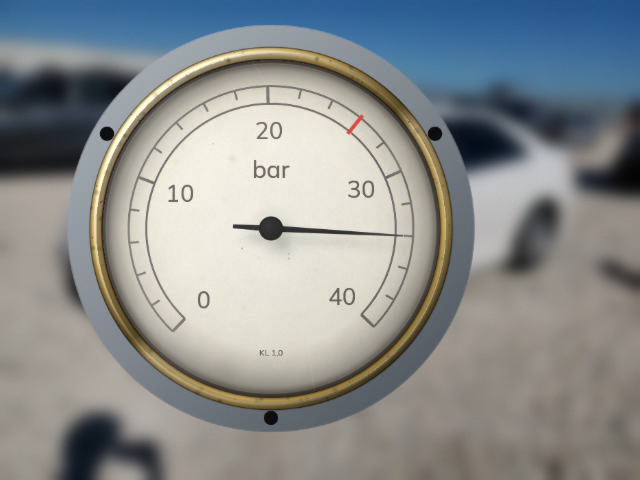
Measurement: 34
